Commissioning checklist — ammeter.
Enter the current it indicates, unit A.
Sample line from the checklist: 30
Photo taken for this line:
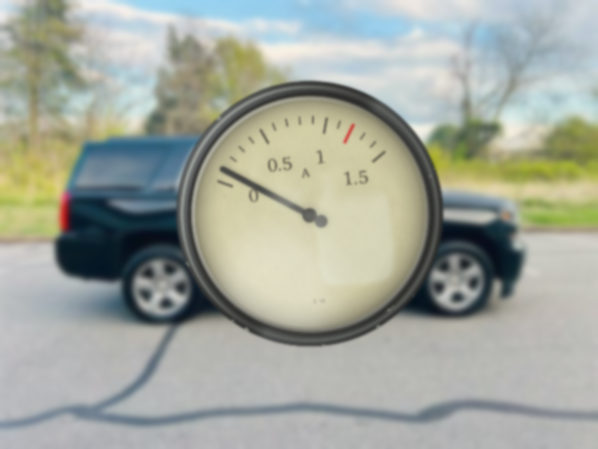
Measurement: 0.1
